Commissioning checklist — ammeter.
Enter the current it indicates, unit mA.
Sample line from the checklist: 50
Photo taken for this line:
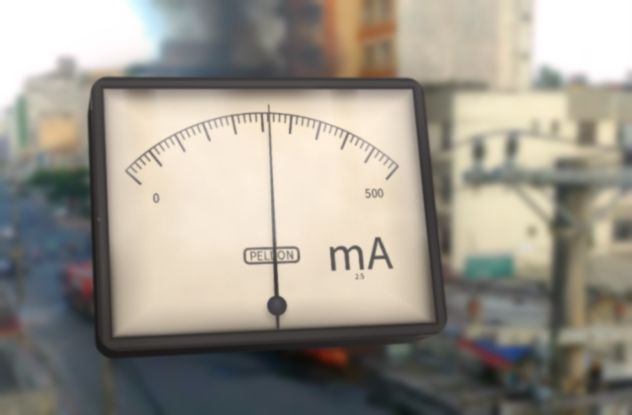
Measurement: 260
